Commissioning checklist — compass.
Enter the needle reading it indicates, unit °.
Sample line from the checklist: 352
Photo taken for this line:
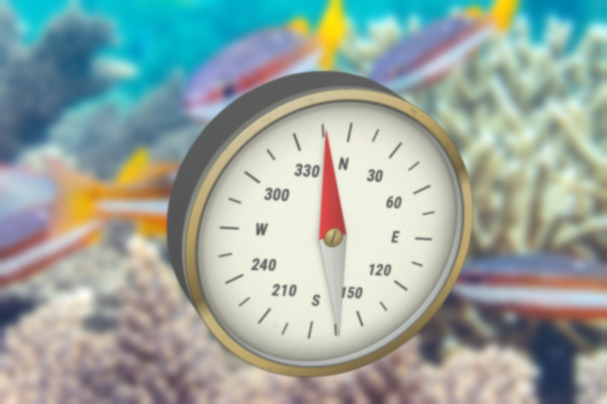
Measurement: 345
